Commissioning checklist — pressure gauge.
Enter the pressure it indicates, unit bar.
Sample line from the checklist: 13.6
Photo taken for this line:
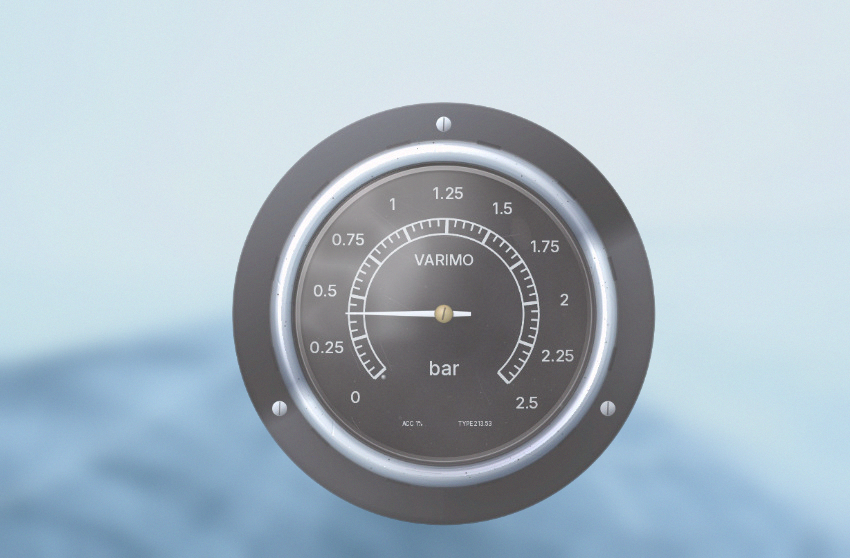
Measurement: 0.4
